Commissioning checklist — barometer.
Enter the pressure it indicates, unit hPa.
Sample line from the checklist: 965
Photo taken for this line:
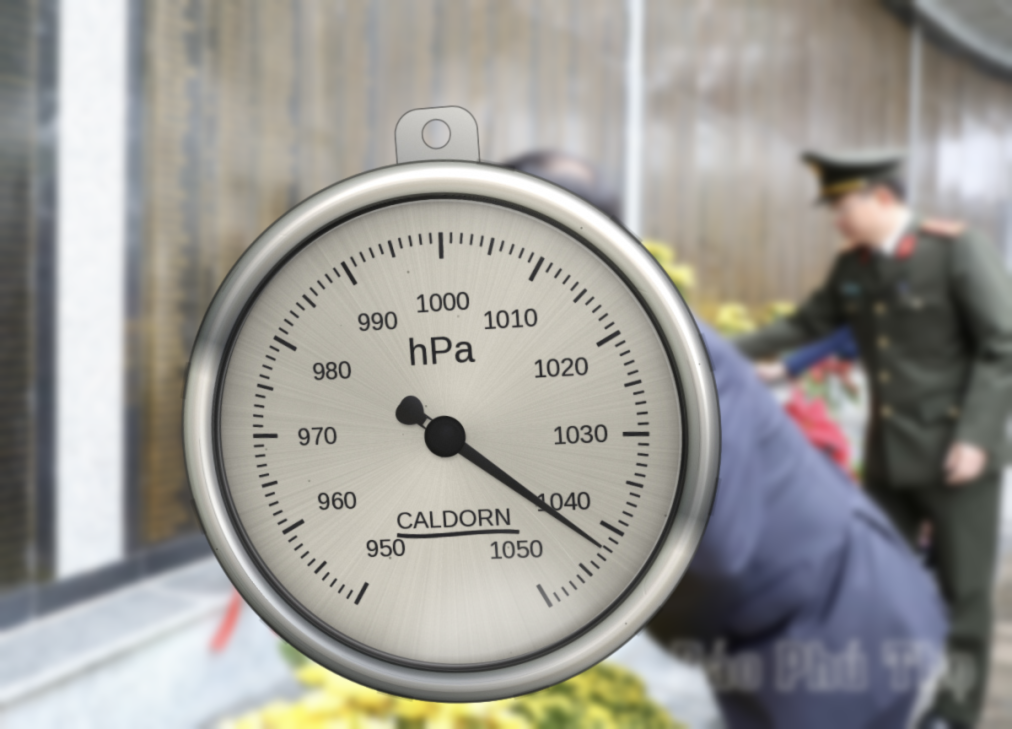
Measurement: 1042
